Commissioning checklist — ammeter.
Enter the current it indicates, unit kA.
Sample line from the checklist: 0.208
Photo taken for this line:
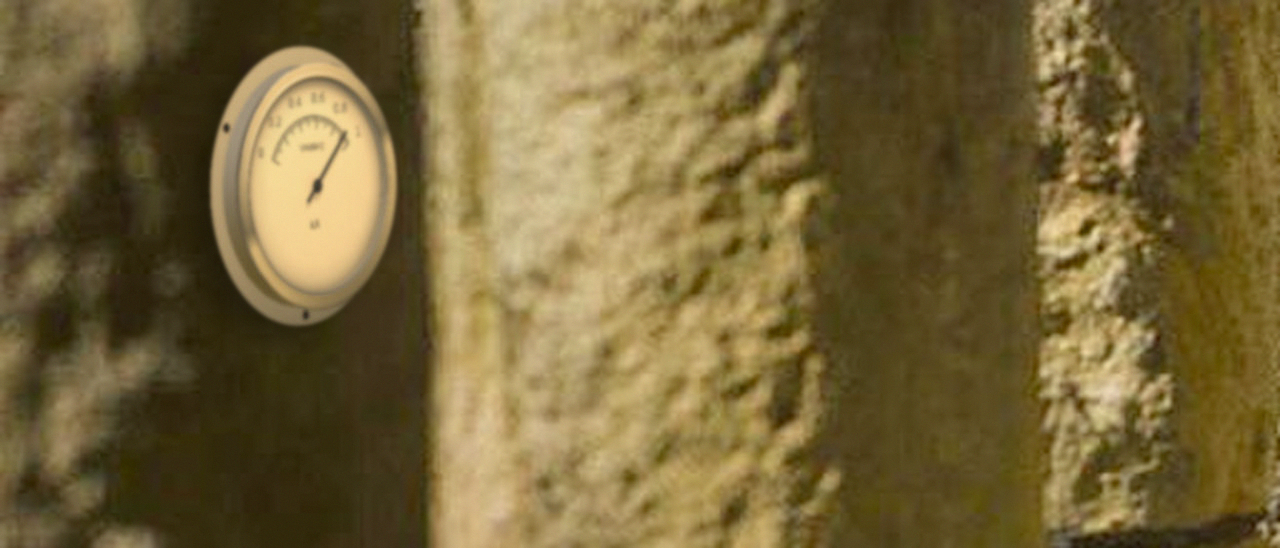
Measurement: 0.9
